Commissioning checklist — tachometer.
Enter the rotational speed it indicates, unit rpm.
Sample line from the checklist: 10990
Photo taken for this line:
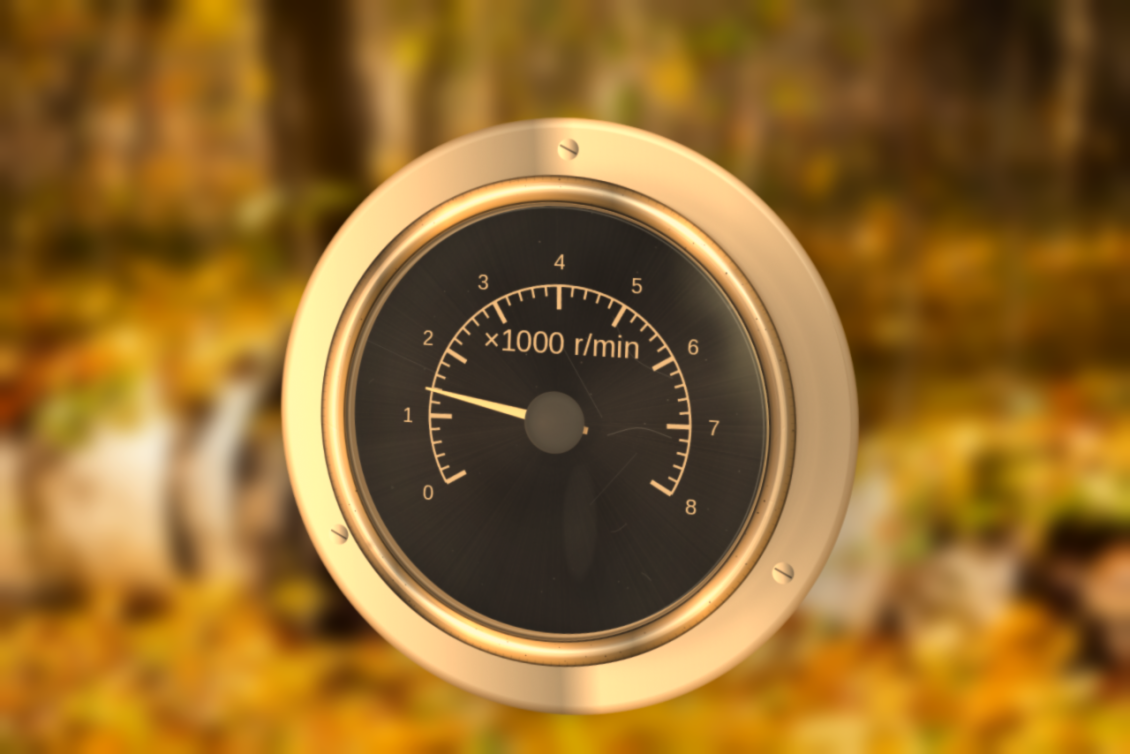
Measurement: 1400
